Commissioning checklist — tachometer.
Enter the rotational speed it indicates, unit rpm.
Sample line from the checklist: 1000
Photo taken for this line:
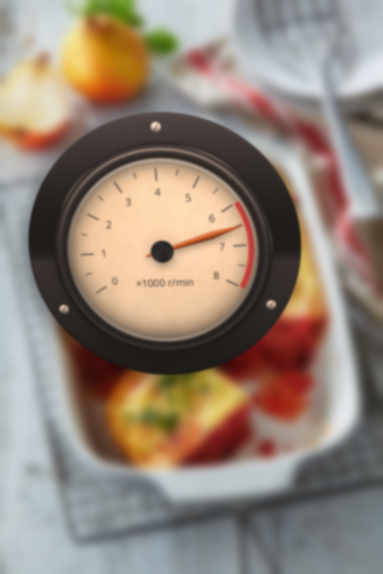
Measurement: 6500
